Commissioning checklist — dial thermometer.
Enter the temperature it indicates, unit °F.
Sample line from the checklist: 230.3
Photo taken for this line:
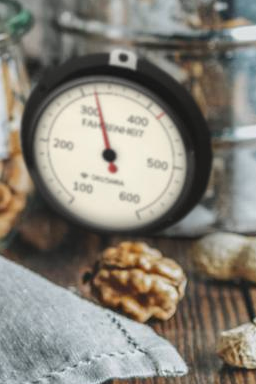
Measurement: 320
